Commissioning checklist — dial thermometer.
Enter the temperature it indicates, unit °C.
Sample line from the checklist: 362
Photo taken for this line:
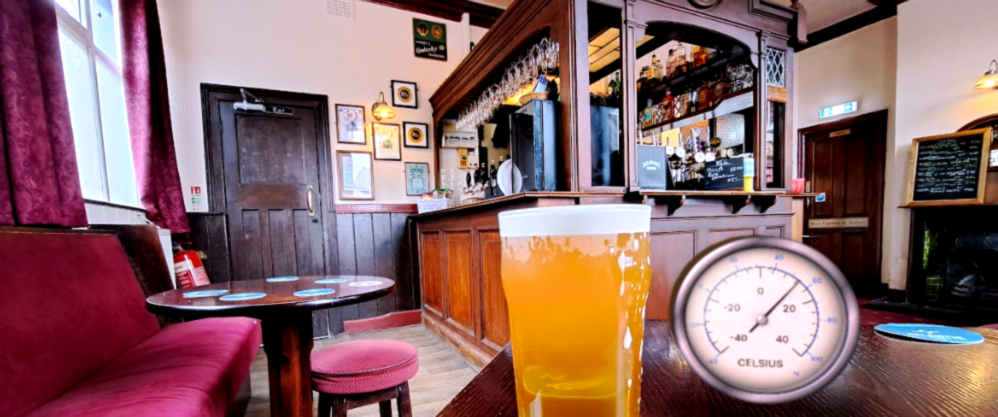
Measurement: 12
